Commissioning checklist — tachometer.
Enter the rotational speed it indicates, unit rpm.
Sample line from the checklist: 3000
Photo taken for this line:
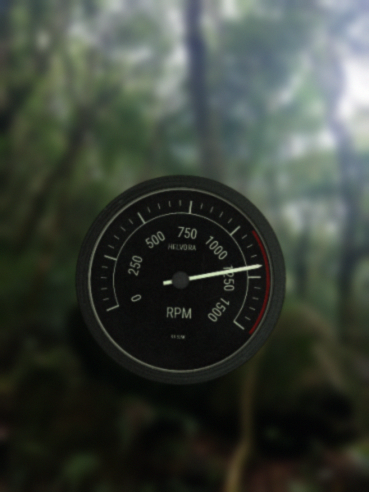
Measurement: 1200
